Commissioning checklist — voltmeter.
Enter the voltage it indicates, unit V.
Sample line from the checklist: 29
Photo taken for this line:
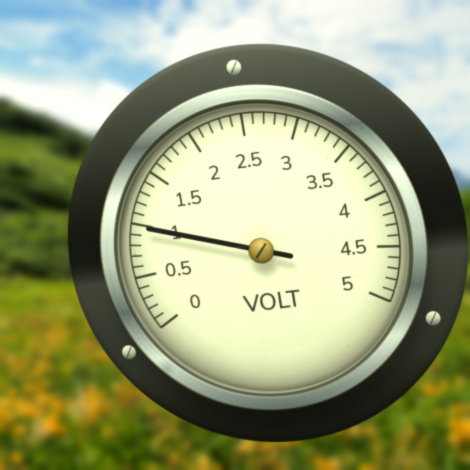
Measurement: 1
